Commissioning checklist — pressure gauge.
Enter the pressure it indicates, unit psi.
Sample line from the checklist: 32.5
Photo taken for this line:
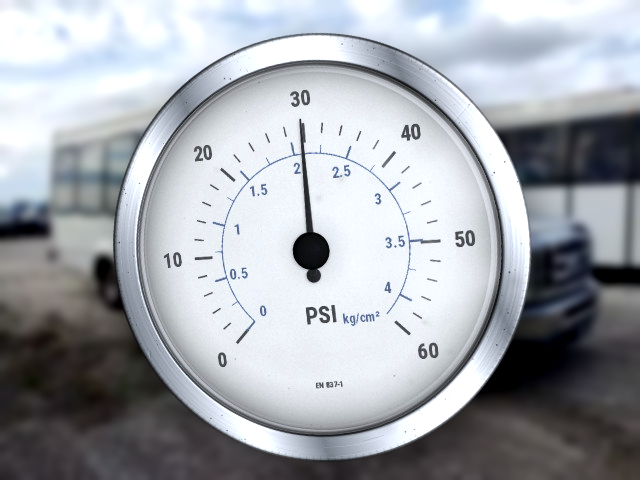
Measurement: 30
